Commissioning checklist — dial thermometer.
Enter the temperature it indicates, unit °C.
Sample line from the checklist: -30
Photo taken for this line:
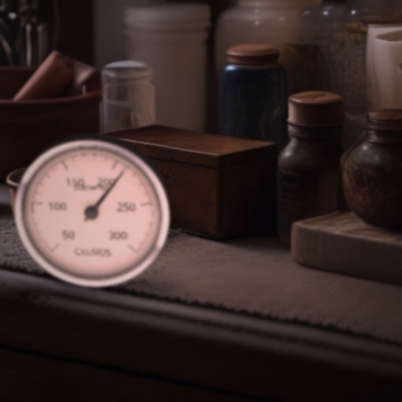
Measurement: 210
